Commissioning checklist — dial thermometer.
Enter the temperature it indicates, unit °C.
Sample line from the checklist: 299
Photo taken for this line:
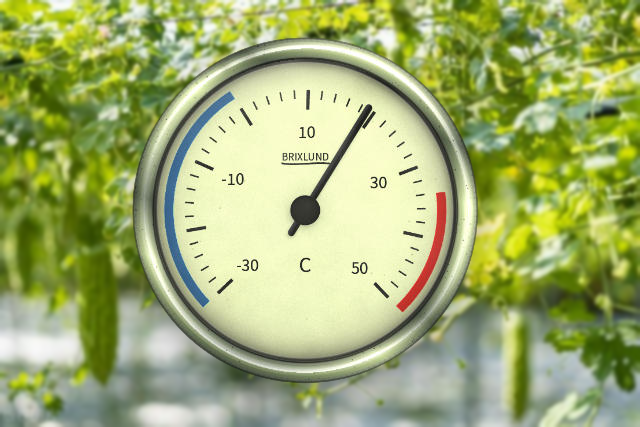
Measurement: 19
